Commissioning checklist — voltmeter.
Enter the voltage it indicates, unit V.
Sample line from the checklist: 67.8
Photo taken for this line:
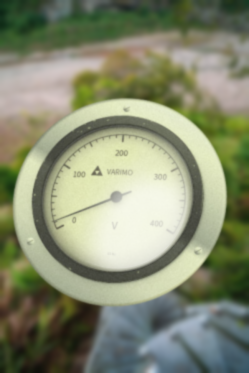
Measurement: 10
